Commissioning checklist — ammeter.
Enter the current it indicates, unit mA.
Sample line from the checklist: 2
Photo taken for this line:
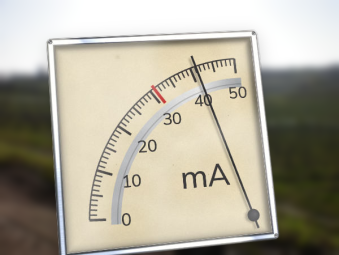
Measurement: 41
